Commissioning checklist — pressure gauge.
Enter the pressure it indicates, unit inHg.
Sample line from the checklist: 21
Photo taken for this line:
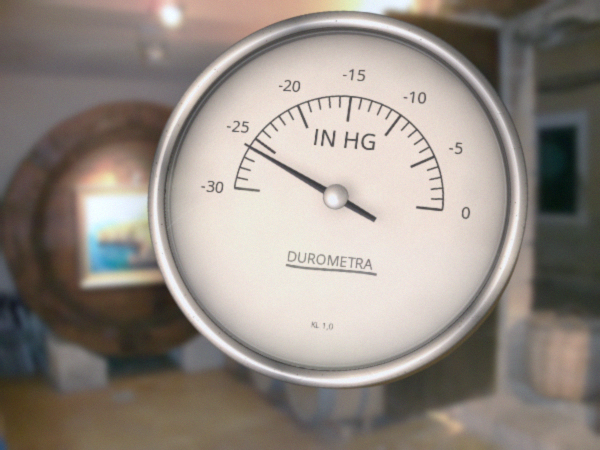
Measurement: -26
